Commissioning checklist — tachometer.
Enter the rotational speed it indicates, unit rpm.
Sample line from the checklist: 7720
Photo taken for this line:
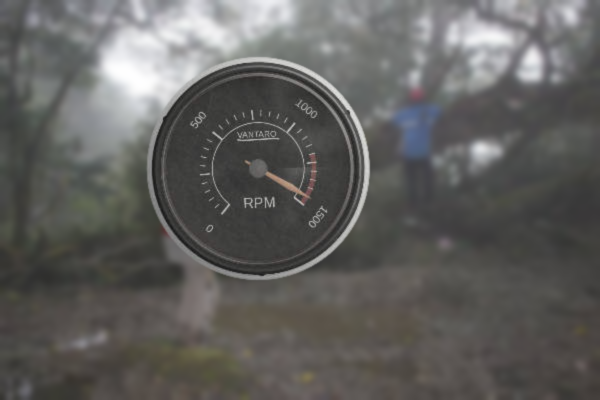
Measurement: 1450
